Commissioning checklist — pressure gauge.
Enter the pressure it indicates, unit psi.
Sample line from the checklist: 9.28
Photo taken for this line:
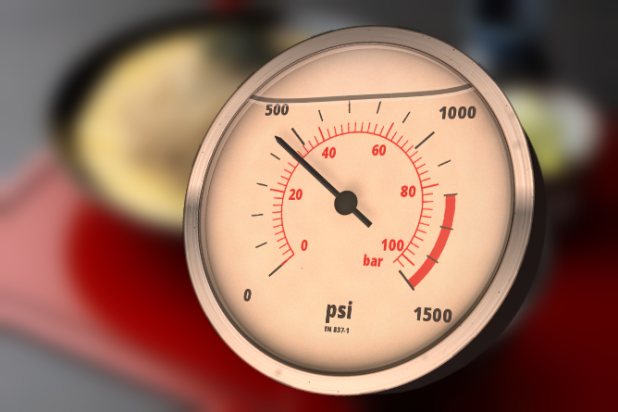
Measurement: 450
